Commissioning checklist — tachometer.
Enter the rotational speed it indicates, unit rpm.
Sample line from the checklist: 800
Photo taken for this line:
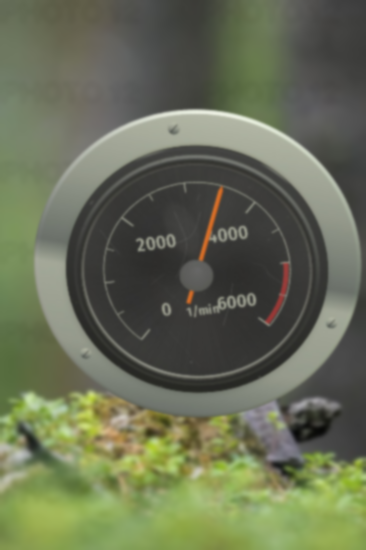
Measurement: 3500
